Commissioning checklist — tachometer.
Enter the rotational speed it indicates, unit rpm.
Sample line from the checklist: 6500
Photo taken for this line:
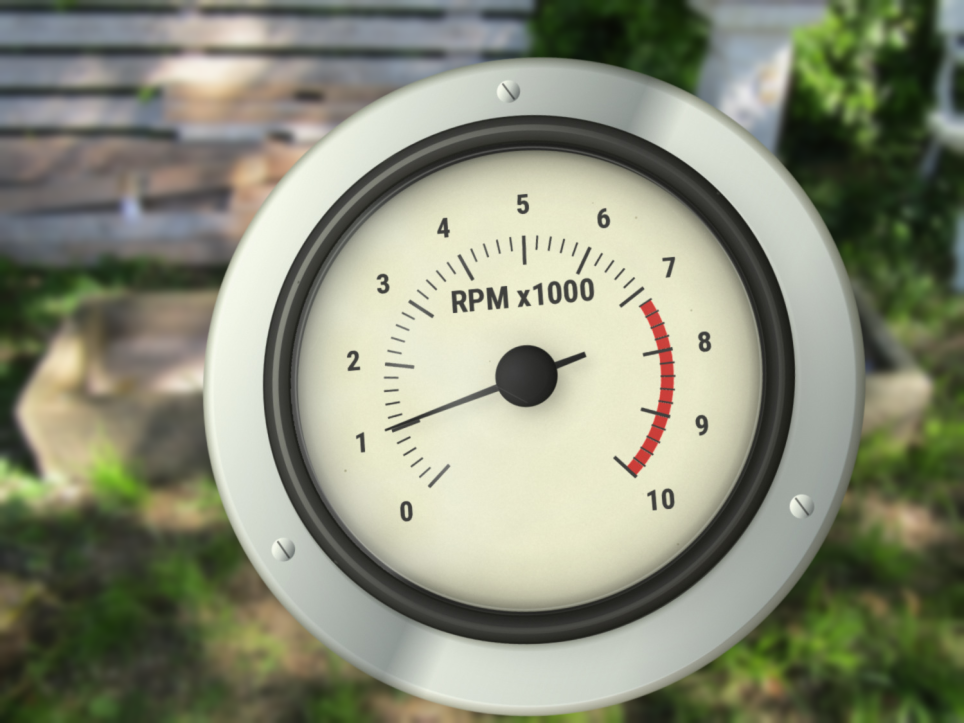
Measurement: 1000
